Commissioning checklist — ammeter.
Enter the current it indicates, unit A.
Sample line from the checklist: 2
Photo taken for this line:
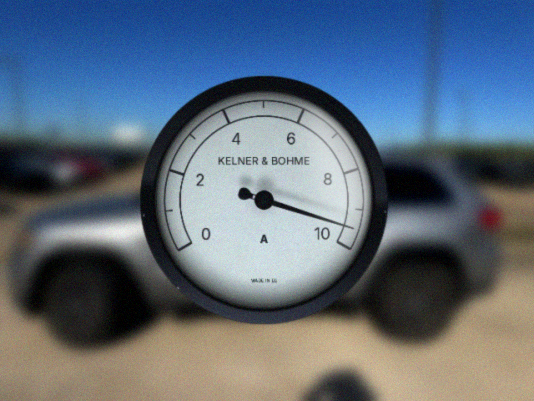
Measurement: 9.5
